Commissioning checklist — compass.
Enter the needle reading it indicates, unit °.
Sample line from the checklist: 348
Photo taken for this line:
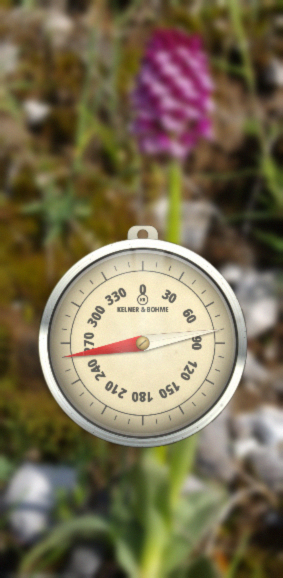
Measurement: 260
